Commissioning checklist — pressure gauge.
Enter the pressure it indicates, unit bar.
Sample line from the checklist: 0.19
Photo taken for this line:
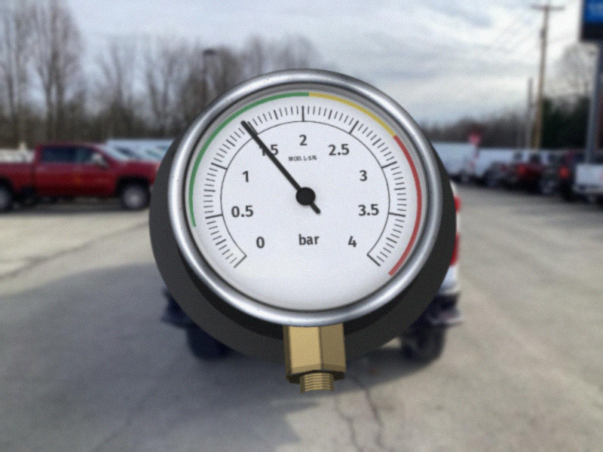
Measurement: 1.45
